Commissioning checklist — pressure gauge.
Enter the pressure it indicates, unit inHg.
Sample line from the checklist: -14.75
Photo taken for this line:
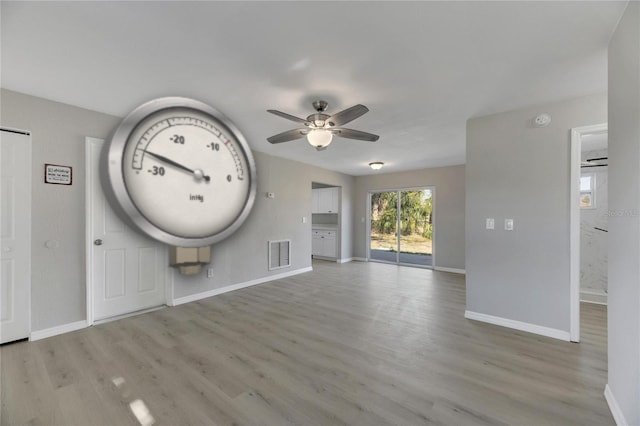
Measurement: -27
